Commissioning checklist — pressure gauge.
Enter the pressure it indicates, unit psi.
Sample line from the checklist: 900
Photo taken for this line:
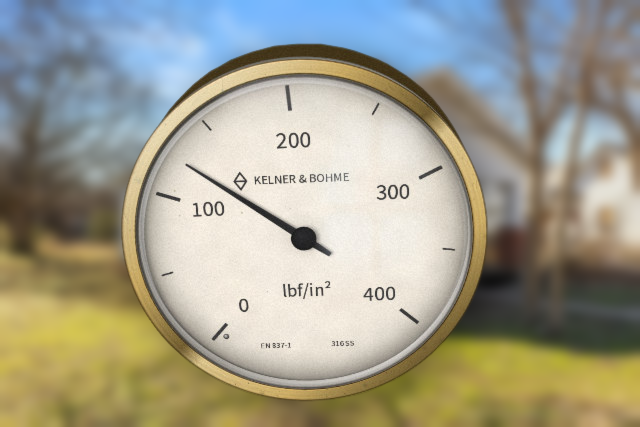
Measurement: 125
